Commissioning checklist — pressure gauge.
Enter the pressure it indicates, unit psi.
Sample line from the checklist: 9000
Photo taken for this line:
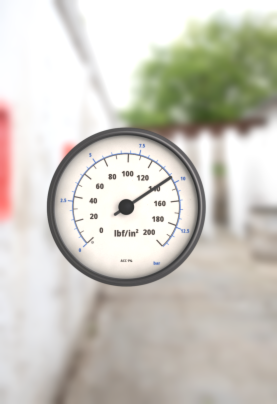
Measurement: 140
